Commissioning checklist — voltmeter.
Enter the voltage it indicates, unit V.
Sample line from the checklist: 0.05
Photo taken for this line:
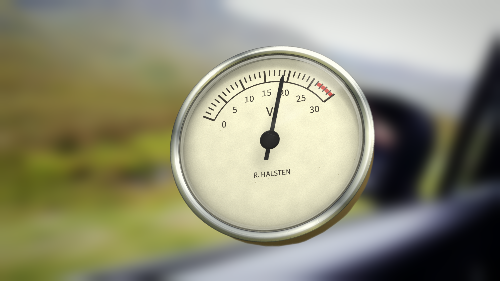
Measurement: 19
